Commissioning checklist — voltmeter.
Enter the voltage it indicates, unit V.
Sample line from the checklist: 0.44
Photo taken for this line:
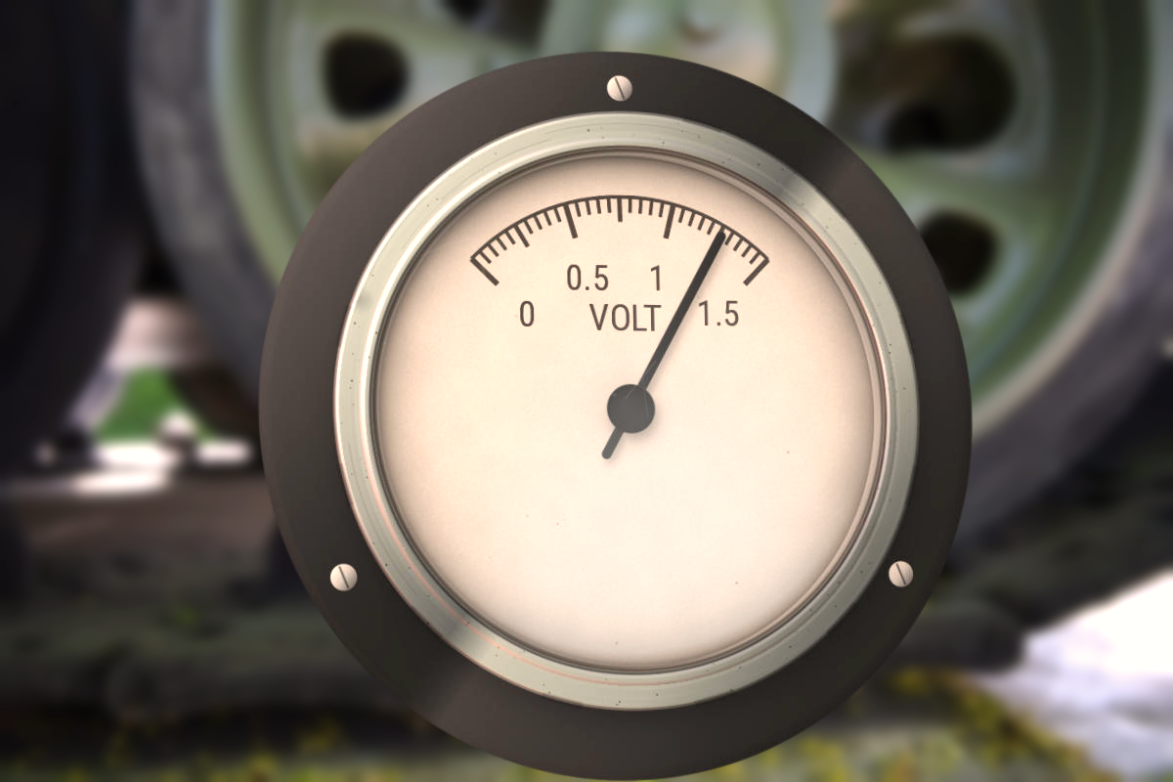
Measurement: 1.25
